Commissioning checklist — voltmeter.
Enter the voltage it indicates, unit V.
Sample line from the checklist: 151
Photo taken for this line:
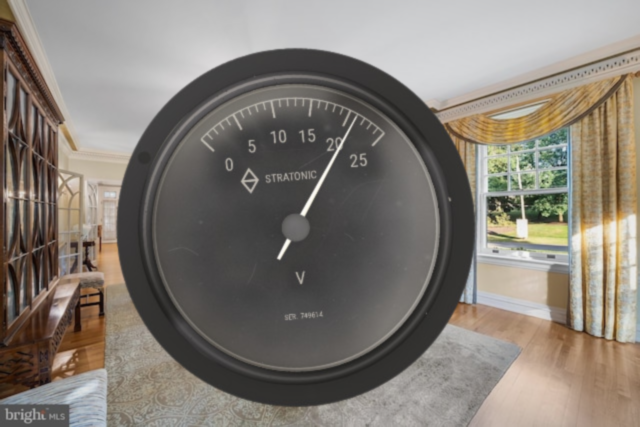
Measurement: 21
